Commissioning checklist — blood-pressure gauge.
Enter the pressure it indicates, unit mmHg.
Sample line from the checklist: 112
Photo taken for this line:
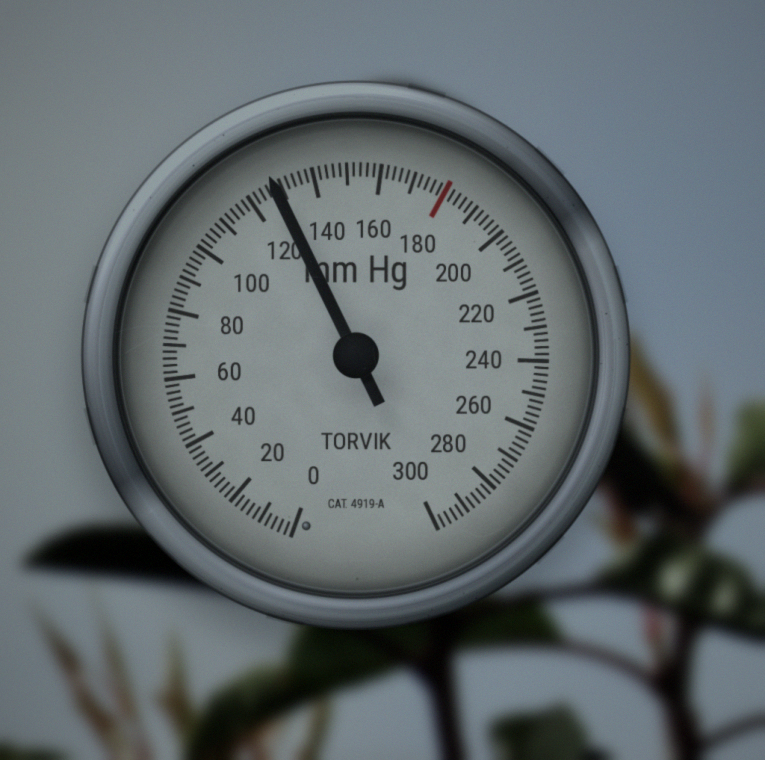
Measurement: 128
